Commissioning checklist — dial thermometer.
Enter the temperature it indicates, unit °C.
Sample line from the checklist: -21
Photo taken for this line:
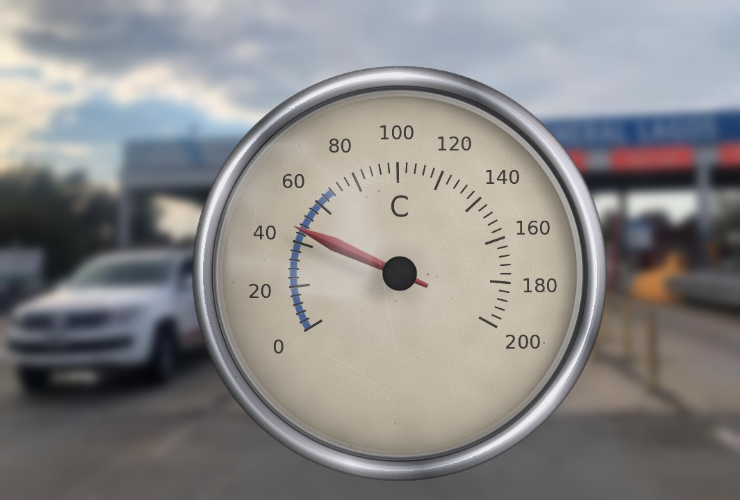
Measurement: 46
